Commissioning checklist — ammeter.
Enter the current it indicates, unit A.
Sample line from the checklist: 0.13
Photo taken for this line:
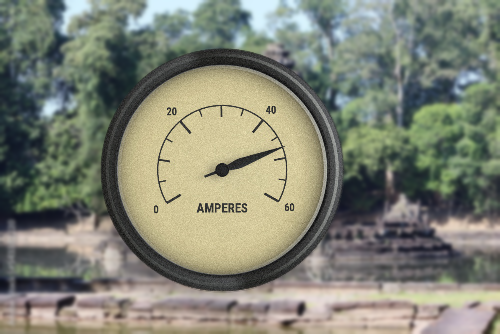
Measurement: 47.5
